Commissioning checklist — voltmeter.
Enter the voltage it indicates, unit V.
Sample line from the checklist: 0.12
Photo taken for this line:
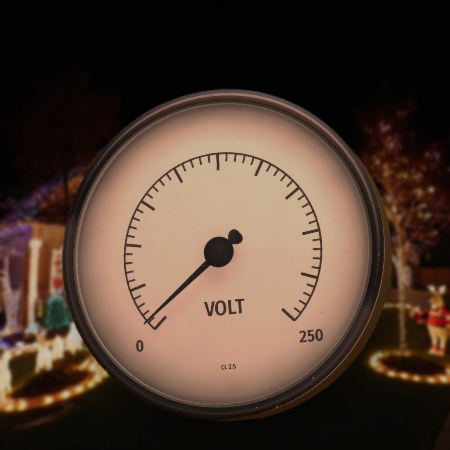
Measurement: 5
